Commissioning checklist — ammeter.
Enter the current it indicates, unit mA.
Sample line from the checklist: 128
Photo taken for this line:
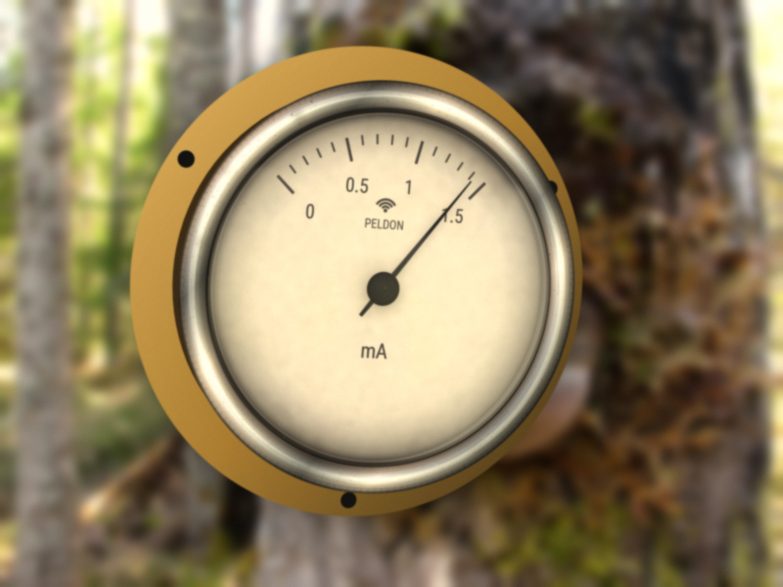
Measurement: 1.4
